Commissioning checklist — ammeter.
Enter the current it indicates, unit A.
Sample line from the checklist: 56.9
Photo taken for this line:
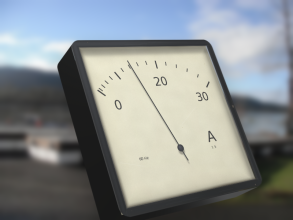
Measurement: 14
